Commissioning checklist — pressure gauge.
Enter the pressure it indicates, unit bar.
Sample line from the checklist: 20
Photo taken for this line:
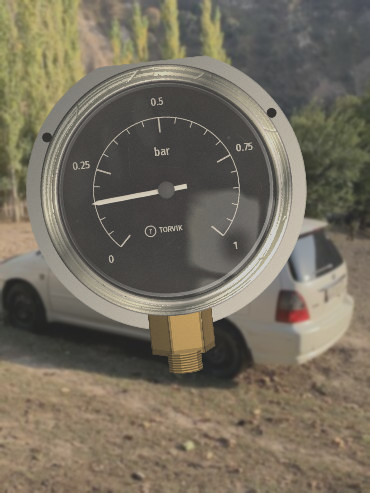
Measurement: 0.15
